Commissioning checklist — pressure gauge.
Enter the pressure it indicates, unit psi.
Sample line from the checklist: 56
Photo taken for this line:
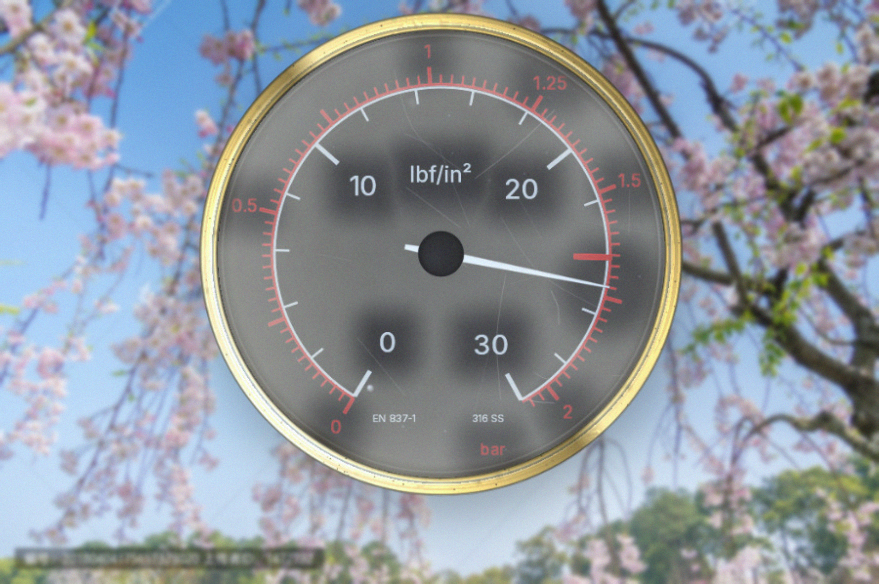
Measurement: 25
